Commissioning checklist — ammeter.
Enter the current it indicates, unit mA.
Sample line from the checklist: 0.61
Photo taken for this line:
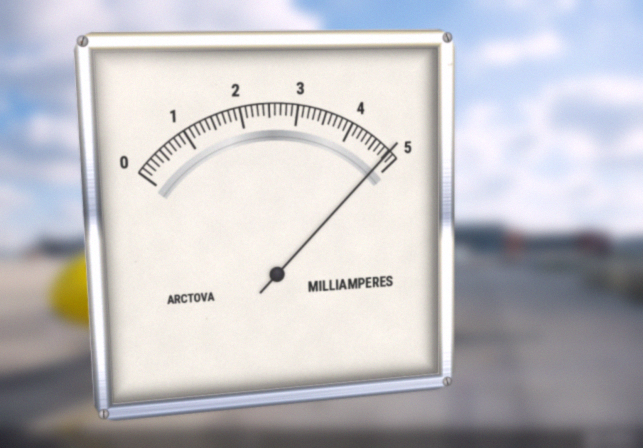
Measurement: 4.8
